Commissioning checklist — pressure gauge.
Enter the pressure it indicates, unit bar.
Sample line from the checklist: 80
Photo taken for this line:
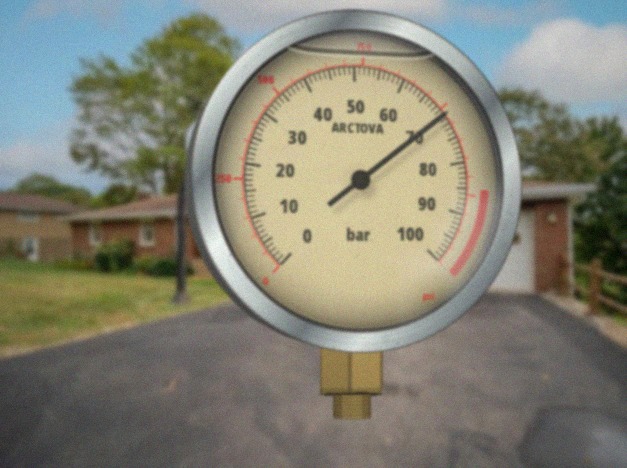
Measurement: 70
